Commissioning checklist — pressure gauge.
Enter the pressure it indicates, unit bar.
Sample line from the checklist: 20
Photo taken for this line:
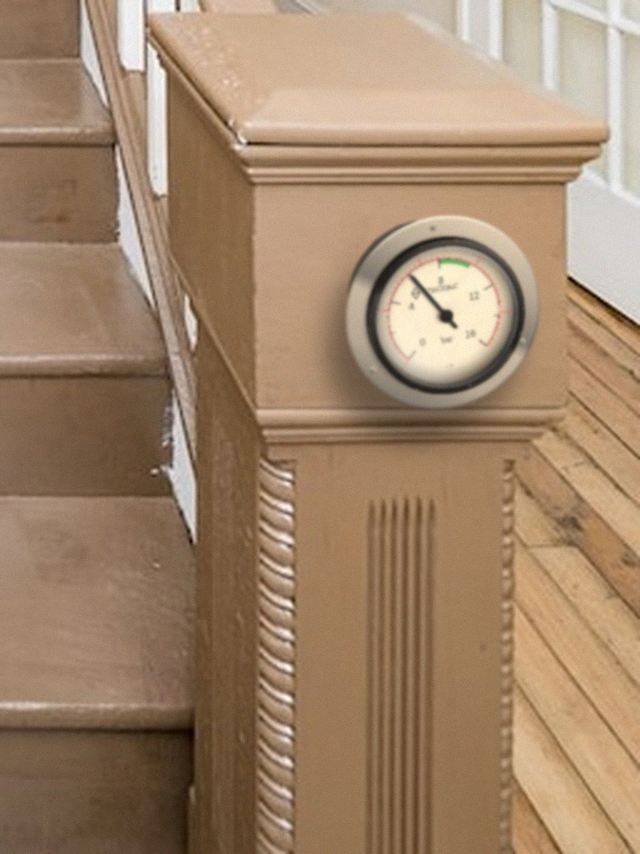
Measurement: 6
